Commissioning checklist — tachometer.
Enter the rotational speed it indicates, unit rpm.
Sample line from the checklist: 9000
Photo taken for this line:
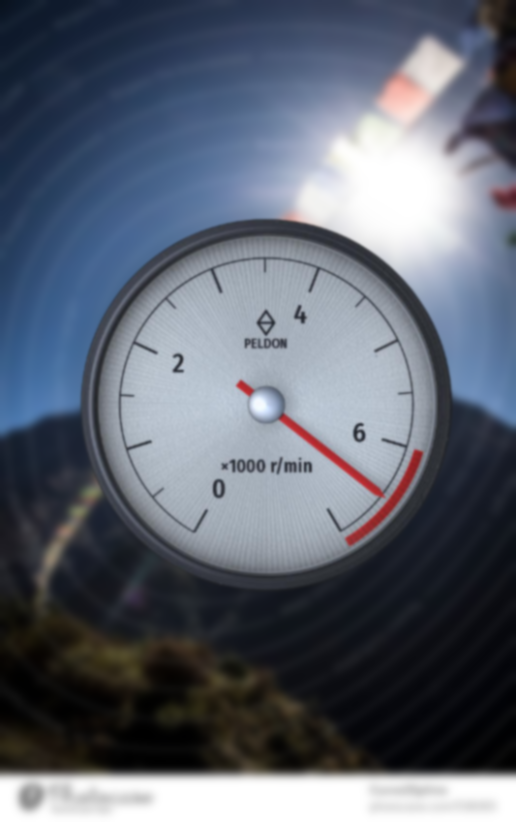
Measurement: 6500
